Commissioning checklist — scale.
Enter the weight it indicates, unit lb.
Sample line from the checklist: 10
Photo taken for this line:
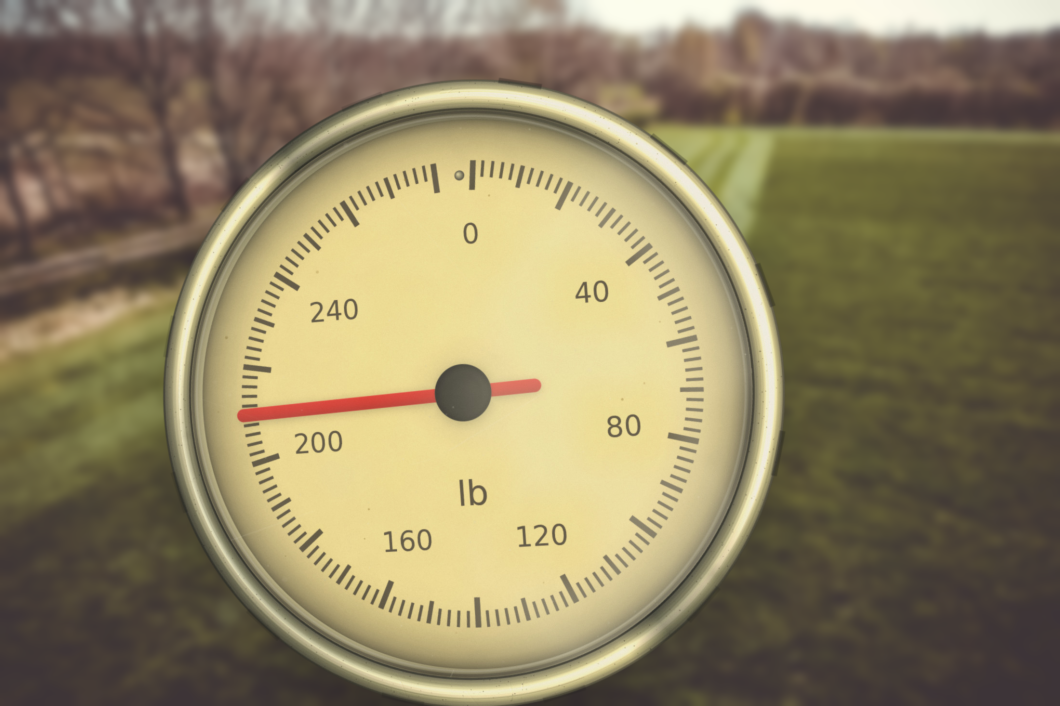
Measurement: 210
